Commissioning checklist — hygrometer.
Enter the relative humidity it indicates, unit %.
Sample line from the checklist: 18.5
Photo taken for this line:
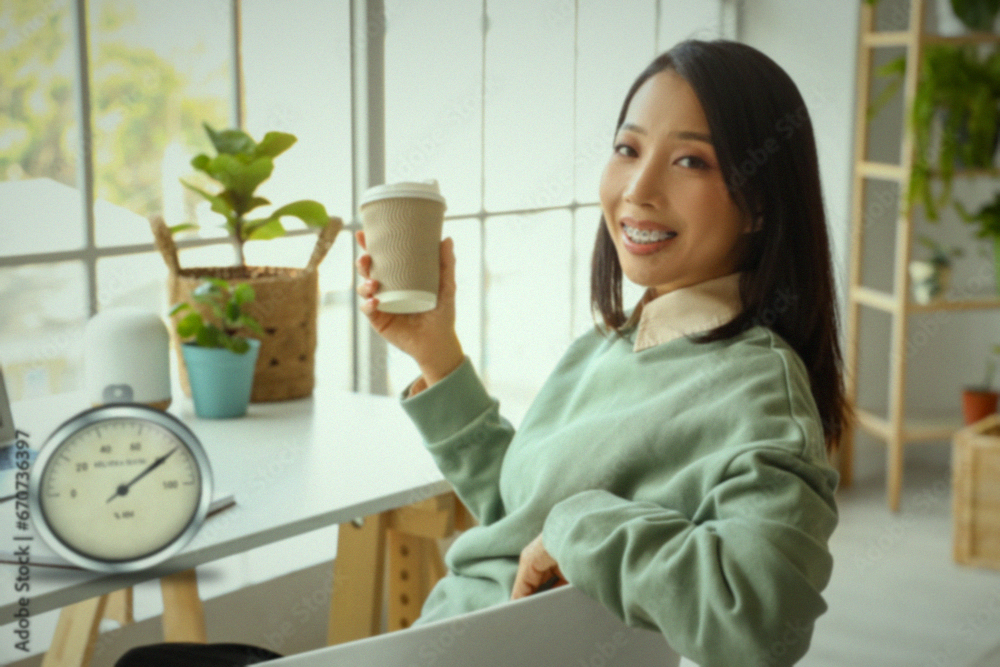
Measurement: 80
